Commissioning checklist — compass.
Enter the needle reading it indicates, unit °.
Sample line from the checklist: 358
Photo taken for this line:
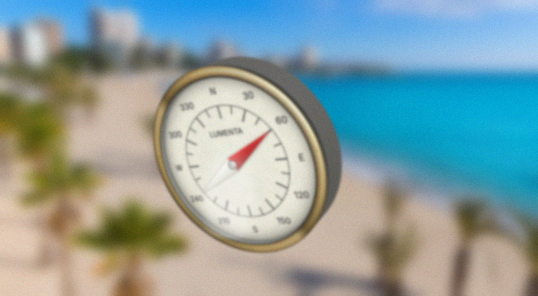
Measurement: 60
